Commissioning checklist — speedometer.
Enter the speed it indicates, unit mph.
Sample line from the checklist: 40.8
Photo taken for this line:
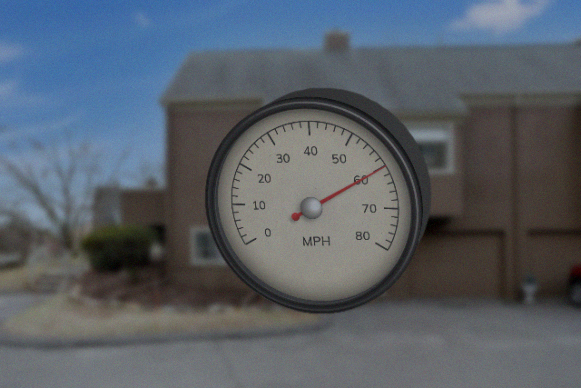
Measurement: 60
